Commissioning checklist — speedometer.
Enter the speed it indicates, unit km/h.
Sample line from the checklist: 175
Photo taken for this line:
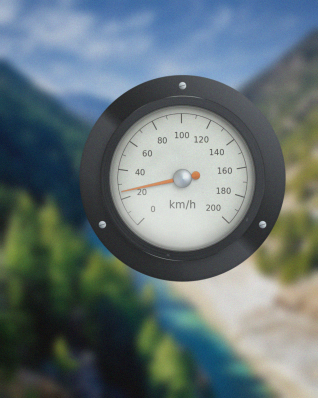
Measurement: 25
